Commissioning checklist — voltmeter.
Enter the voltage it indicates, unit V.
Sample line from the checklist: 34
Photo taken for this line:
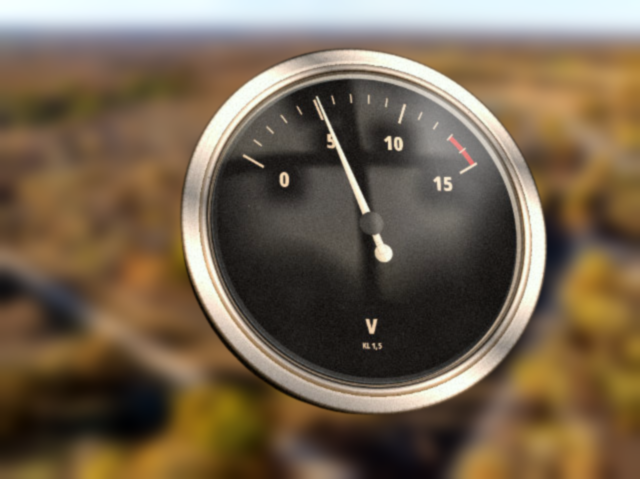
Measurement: 5
